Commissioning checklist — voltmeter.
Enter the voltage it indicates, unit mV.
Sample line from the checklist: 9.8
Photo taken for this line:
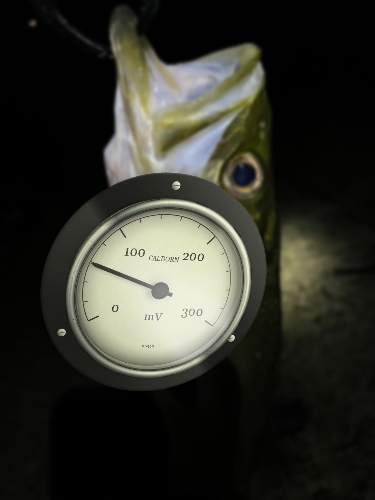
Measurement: 60
